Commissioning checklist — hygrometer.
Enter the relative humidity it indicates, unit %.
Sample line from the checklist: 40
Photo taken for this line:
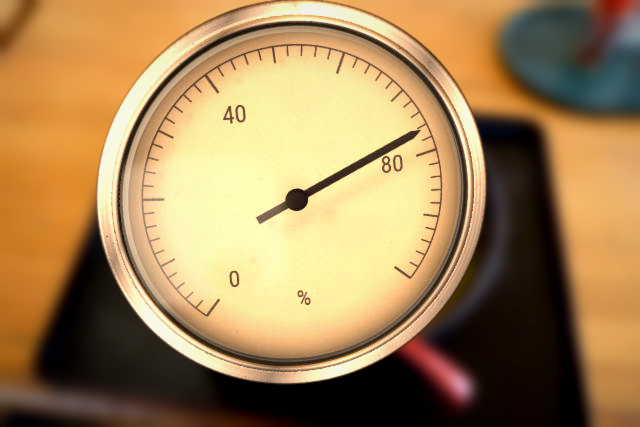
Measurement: 76
